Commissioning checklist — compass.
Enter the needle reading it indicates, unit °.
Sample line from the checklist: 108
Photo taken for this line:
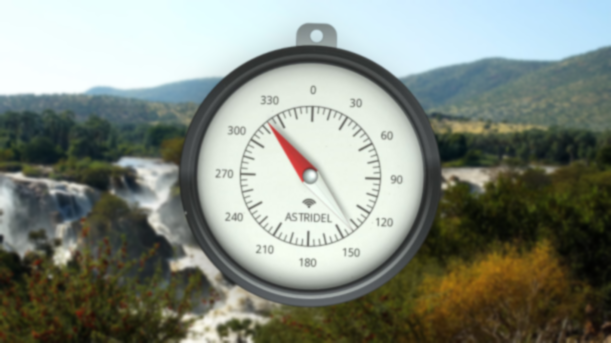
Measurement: 320
